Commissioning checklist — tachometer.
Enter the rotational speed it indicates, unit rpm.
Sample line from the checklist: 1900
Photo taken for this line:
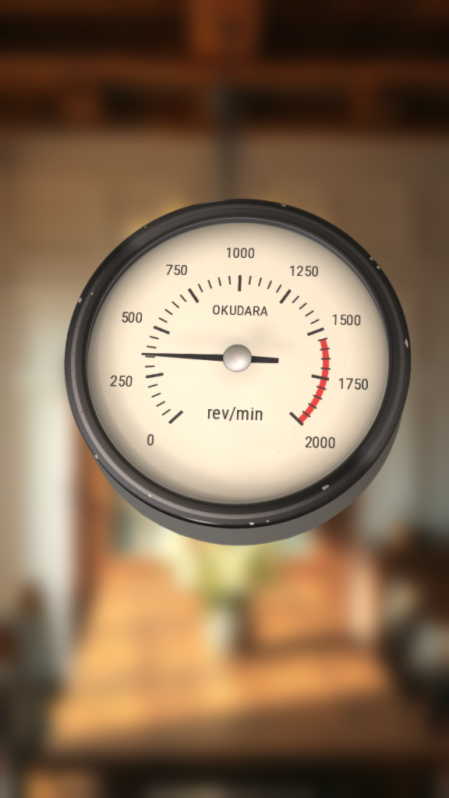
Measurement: 350
